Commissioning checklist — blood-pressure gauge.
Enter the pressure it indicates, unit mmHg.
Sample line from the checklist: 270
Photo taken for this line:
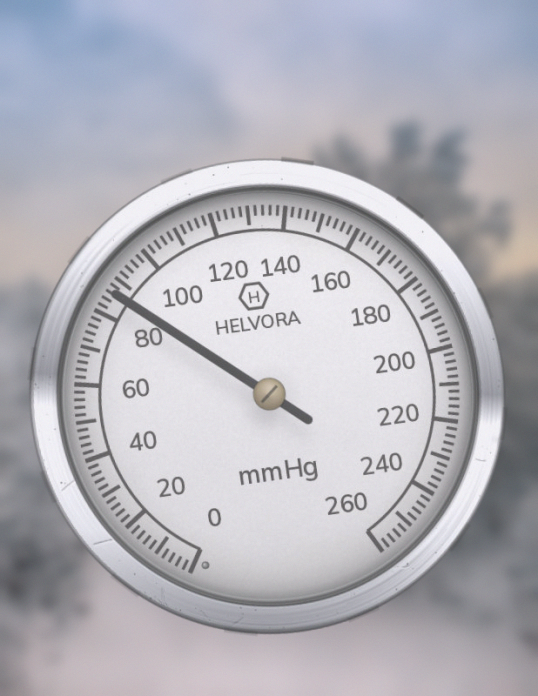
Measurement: 86
